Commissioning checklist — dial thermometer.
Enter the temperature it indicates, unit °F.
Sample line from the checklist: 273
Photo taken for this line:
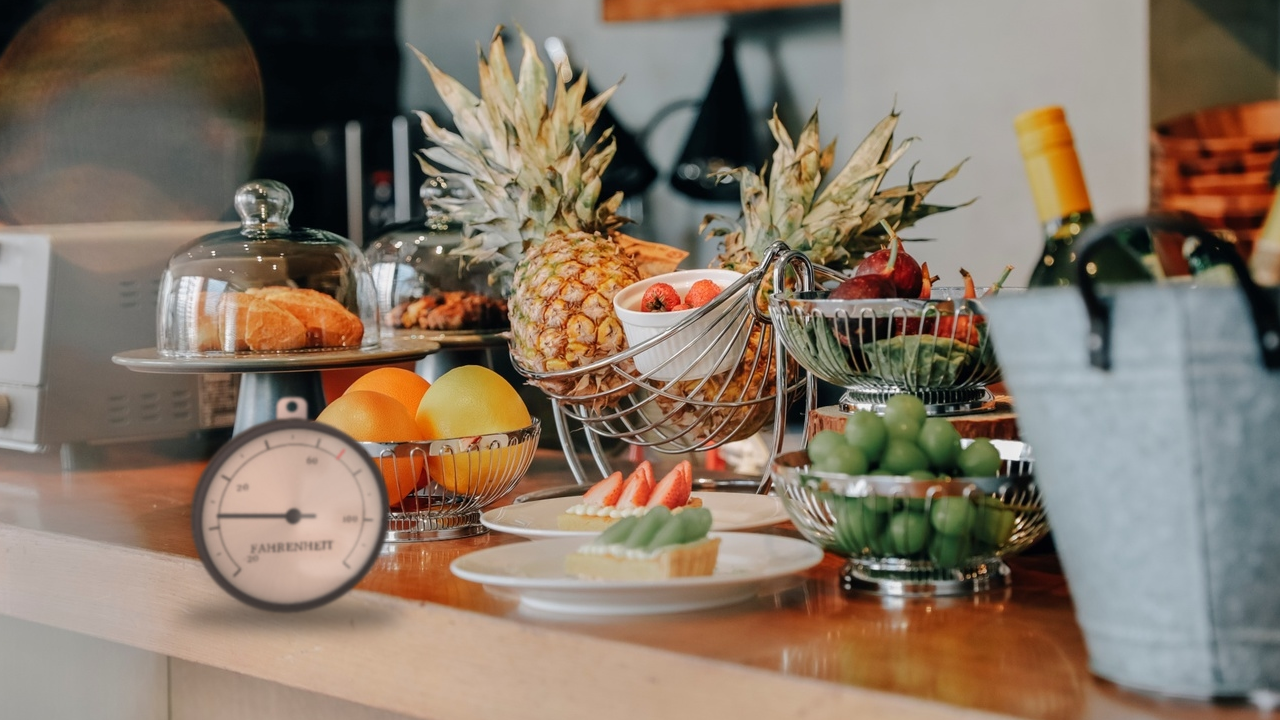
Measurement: 5
